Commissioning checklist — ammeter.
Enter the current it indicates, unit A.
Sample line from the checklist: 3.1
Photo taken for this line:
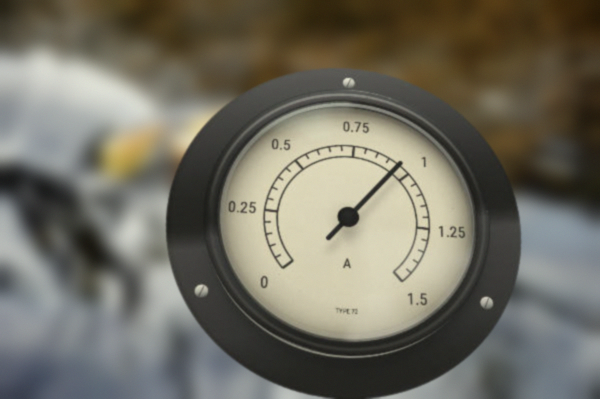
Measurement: 0.95
